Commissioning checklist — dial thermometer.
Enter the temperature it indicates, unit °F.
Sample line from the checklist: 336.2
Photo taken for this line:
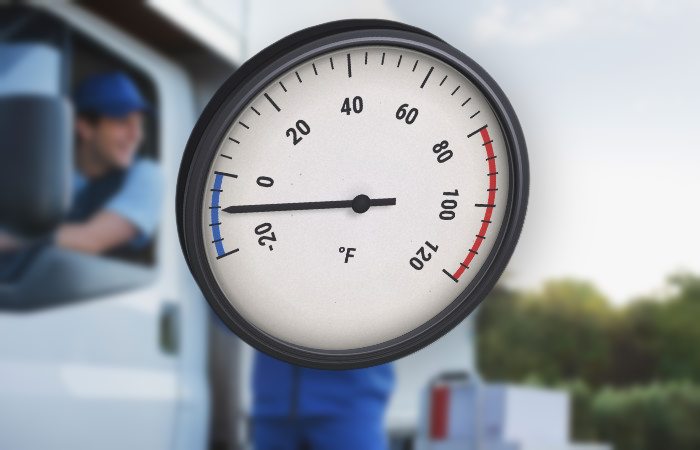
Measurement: -8
